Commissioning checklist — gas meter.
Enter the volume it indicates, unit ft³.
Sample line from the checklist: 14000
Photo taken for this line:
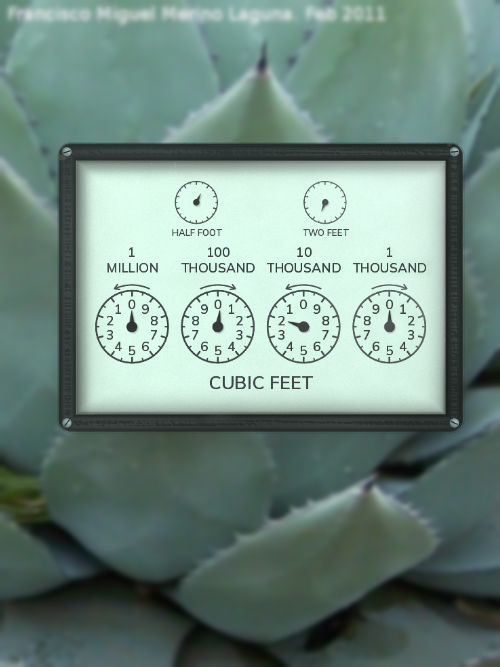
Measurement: 2000
